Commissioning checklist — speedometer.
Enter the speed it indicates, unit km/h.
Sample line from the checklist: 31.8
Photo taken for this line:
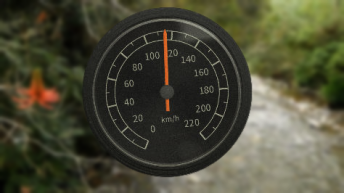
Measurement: 115
